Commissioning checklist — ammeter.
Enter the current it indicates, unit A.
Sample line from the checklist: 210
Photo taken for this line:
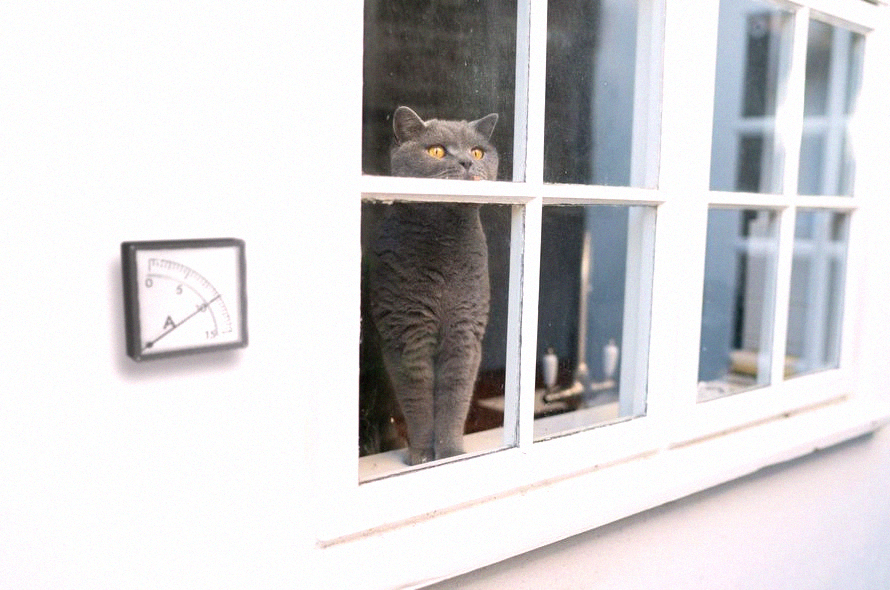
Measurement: 10
